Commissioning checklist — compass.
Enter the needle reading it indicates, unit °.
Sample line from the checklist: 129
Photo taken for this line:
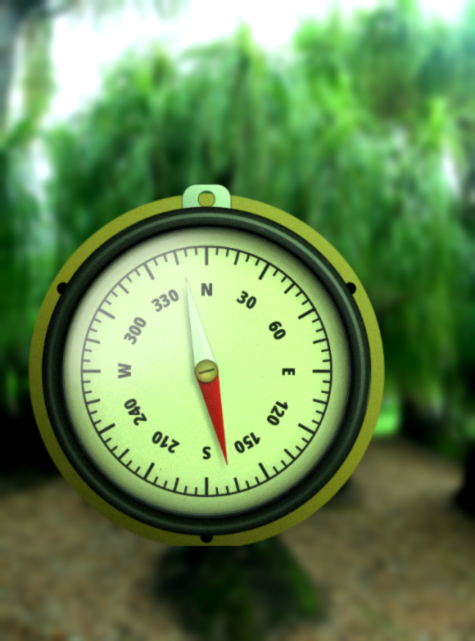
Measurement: 167.5
